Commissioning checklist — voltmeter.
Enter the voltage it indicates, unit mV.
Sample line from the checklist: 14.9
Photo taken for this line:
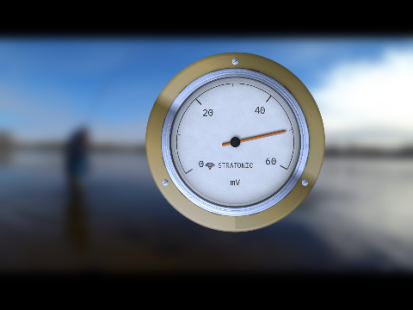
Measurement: 50
